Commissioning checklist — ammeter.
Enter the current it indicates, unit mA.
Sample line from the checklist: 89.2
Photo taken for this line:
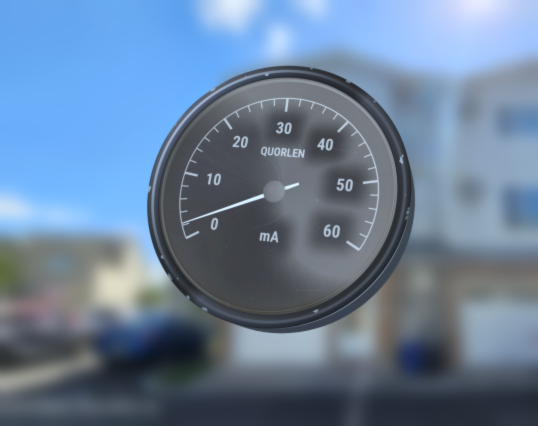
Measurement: 2
